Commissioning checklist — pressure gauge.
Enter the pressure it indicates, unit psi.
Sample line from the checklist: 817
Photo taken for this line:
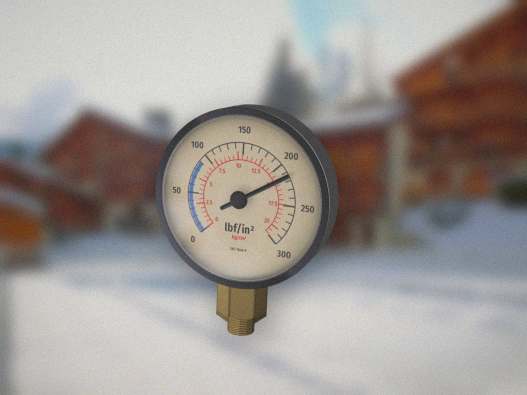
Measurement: 215
